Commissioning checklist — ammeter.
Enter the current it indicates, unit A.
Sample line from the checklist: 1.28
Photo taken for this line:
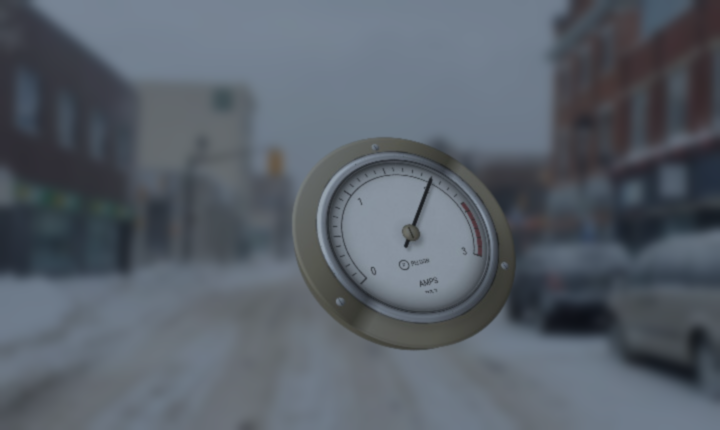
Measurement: 2
